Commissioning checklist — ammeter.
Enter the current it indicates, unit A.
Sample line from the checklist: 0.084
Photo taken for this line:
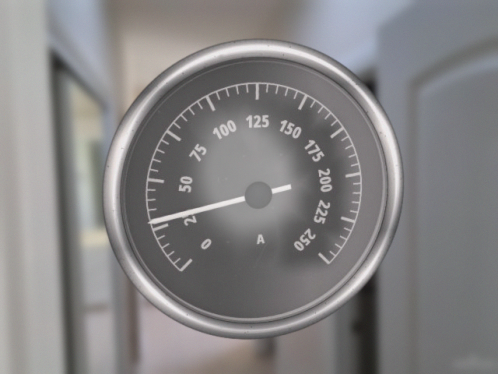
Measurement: 30
